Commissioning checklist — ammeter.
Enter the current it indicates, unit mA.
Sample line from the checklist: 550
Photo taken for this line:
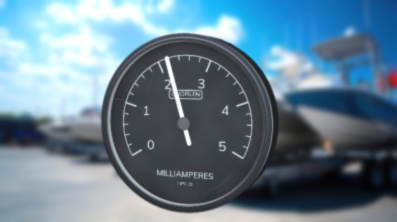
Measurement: 2.2
